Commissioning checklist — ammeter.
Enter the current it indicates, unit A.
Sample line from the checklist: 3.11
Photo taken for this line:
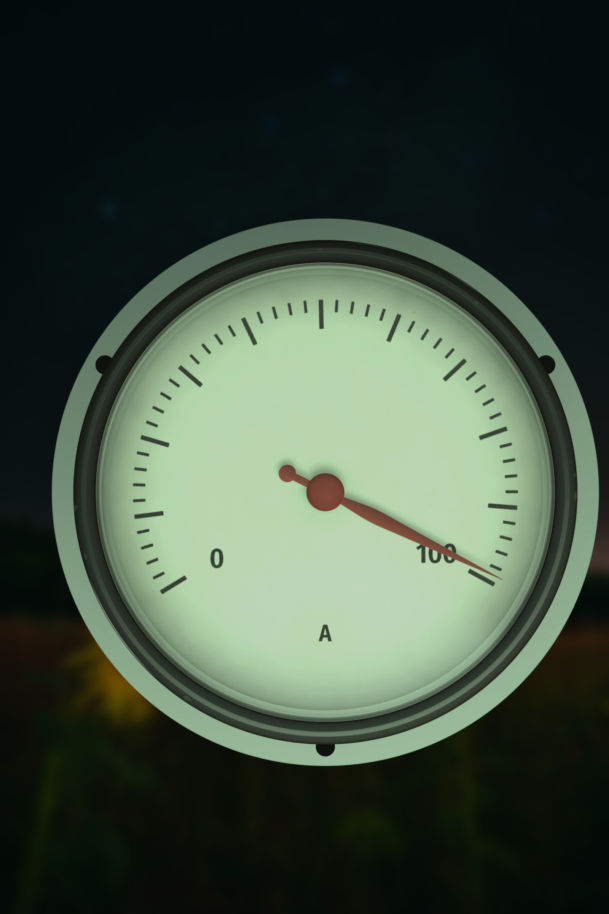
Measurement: 99
